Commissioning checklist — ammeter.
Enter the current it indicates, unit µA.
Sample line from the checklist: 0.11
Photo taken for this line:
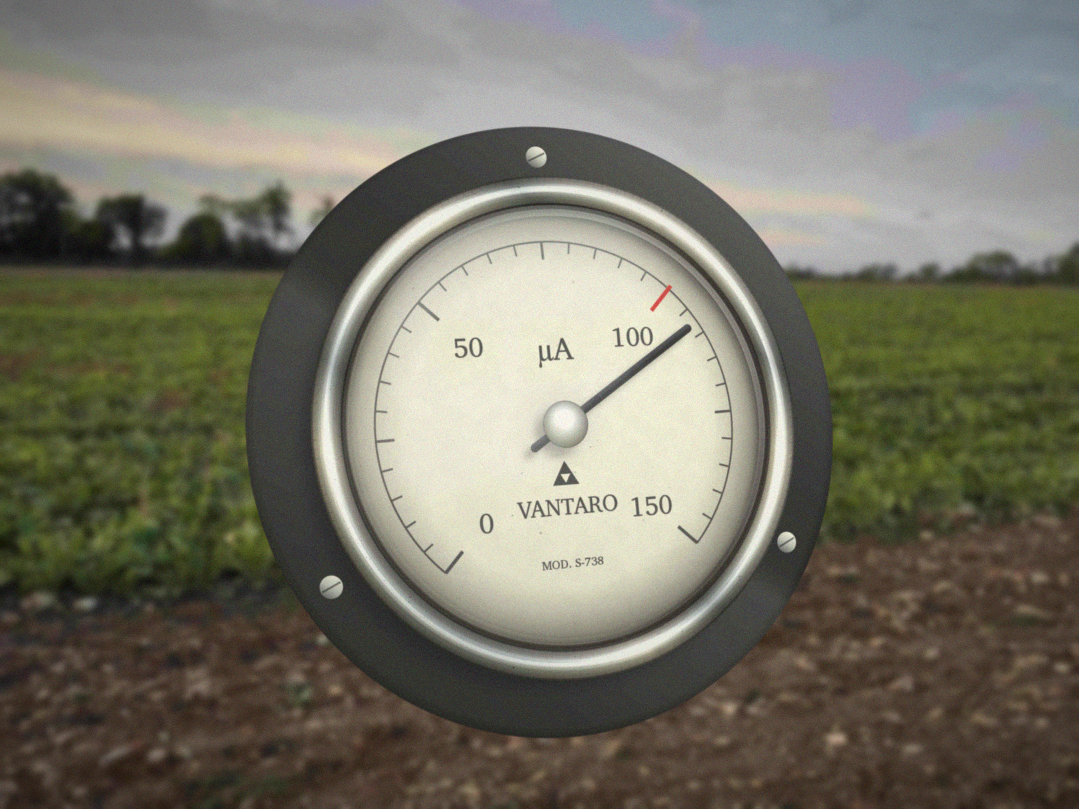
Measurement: 107.5
